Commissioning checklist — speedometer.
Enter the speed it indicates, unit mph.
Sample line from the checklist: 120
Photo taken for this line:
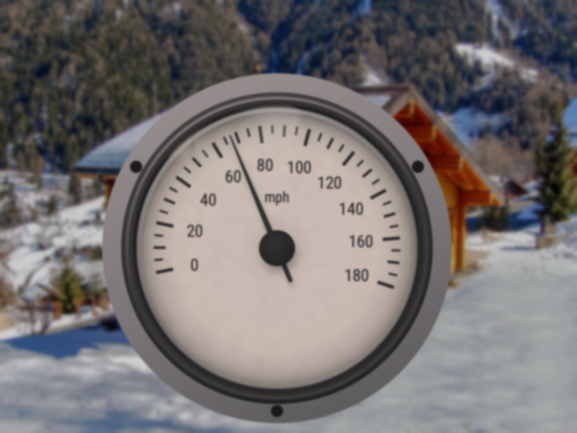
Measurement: 67.5
